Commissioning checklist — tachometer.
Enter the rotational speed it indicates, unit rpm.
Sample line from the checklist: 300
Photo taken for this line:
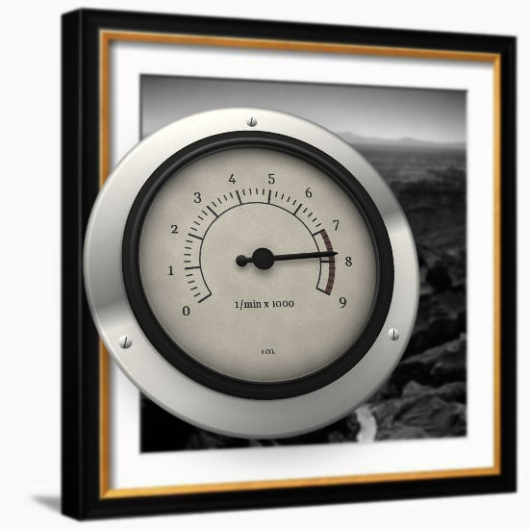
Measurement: 7800
